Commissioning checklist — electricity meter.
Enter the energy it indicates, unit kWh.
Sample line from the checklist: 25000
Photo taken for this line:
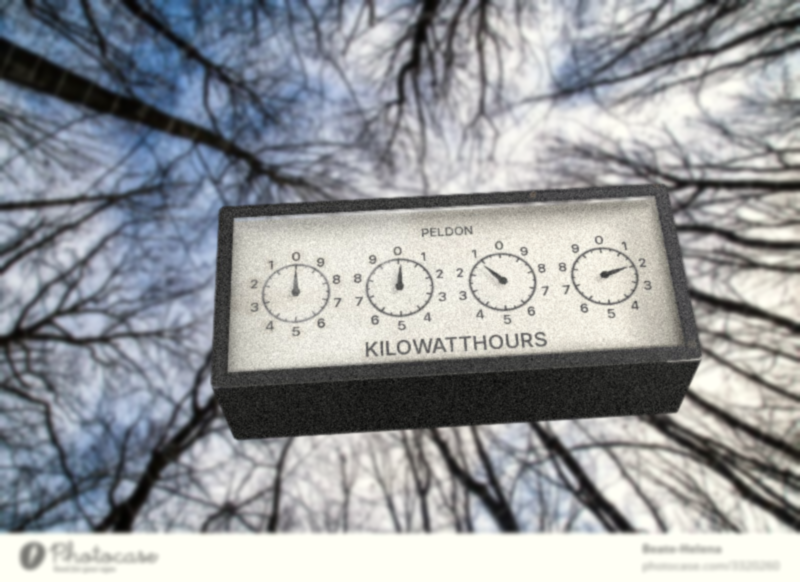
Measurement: 12
